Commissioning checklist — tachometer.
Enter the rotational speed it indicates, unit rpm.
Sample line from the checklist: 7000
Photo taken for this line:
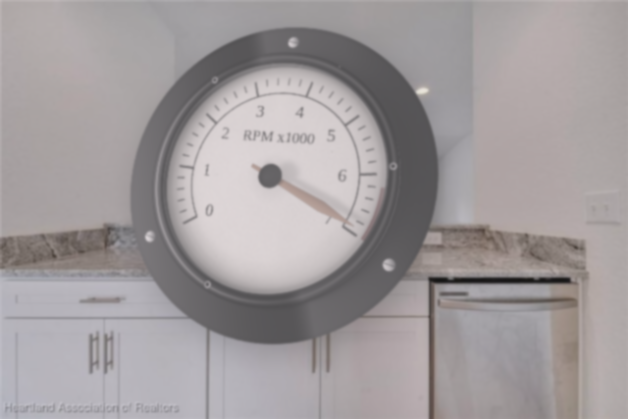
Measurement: 6900
